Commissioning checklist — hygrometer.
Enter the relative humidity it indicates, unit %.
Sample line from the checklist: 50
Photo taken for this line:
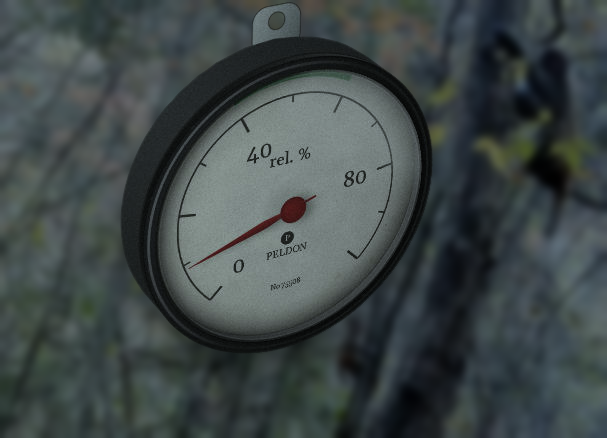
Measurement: 10
